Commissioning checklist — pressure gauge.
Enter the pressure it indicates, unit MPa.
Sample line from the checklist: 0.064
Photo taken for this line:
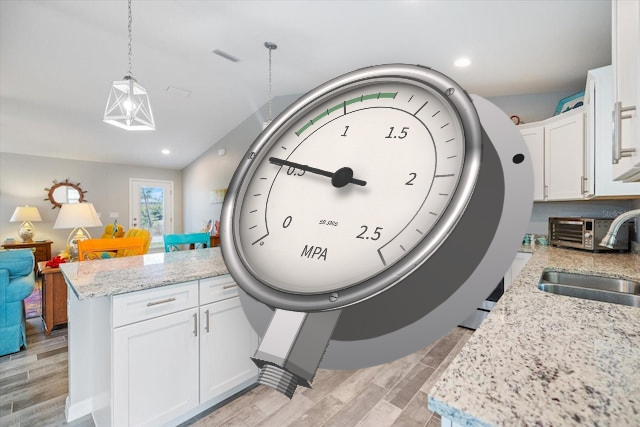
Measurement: 0.5
